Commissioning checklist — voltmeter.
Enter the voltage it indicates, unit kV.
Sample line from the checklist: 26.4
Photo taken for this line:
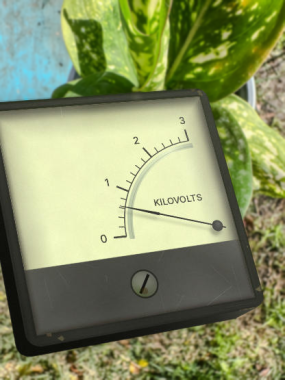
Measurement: 0.6
